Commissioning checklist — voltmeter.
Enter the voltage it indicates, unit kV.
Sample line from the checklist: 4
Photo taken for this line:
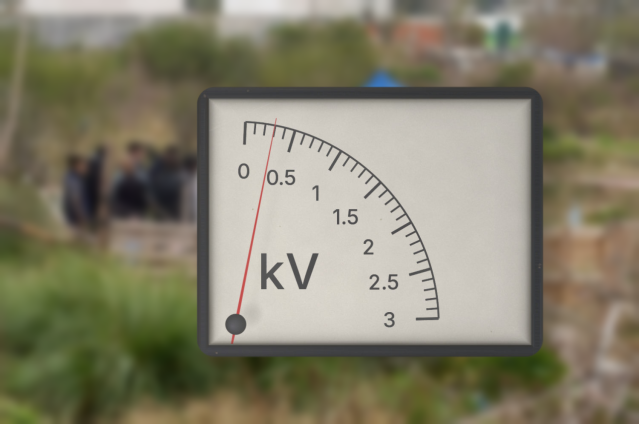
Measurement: 0.3
